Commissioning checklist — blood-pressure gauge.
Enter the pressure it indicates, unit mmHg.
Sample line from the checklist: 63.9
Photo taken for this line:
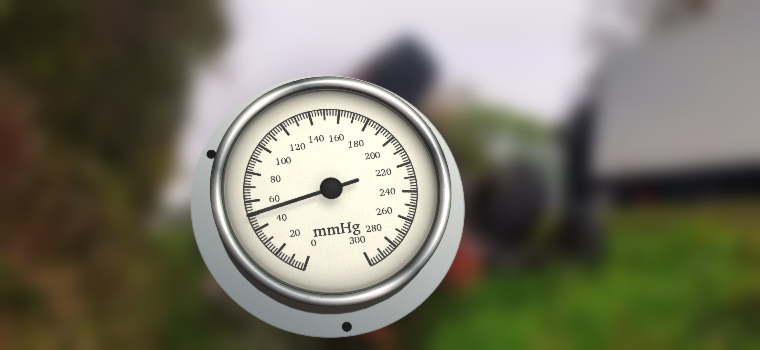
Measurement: 50
